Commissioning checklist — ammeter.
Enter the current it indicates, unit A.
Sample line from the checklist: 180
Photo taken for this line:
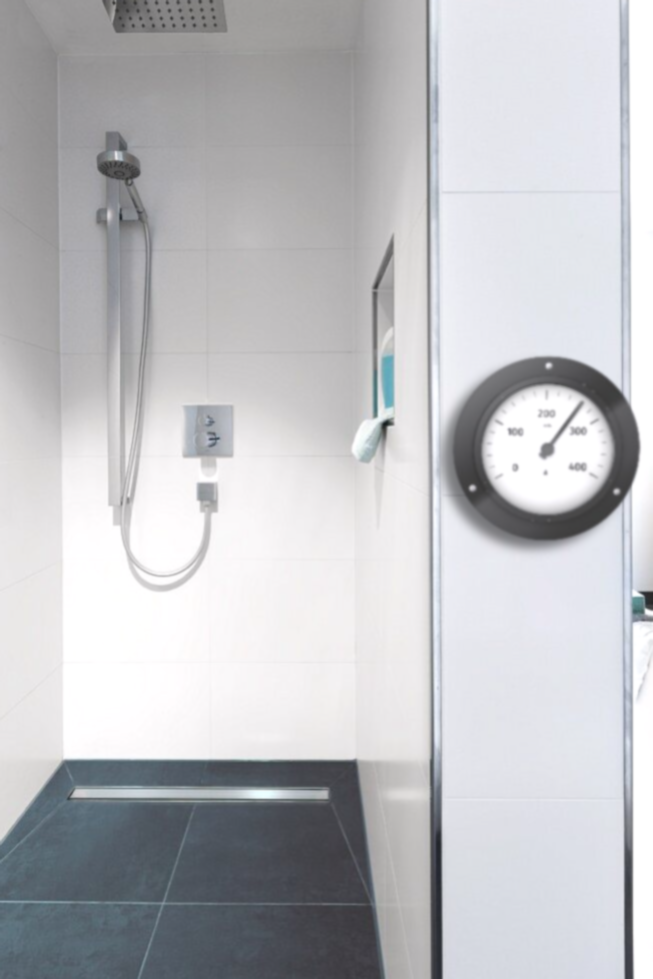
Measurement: 260
